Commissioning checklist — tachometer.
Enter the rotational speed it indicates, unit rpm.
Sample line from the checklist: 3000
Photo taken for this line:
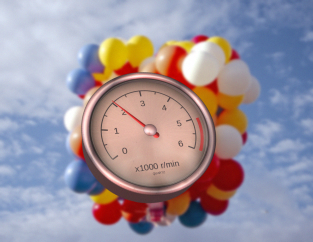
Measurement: 2000
